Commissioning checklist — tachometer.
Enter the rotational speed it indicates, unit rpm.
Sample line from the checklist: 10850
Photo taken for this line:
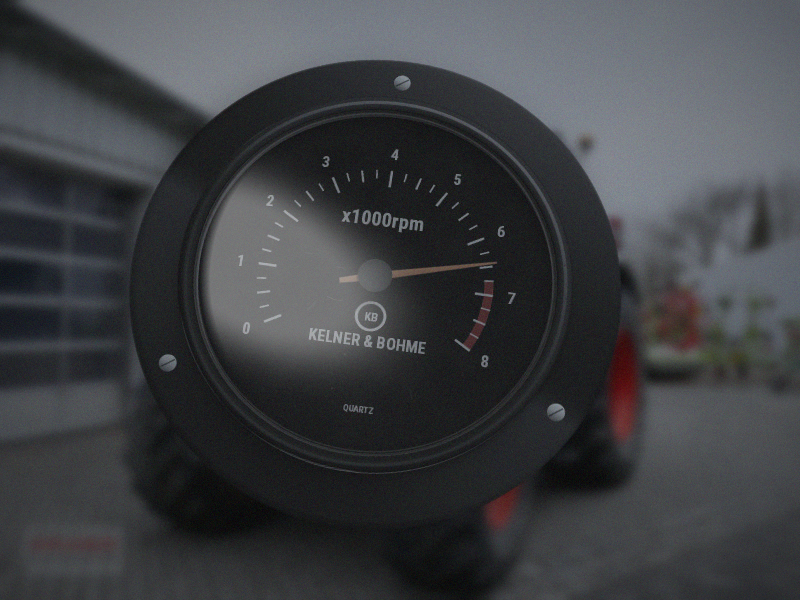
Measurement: 6500
